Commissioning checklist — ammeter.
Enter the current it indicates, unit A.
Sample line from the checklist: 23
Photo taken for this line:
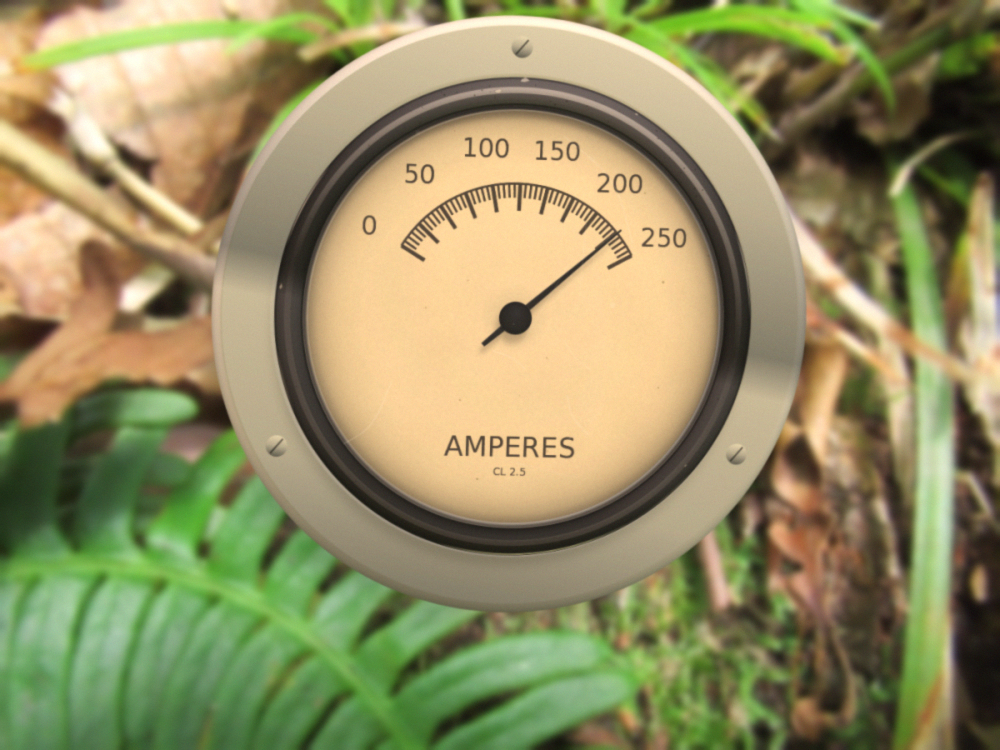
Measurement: 225
